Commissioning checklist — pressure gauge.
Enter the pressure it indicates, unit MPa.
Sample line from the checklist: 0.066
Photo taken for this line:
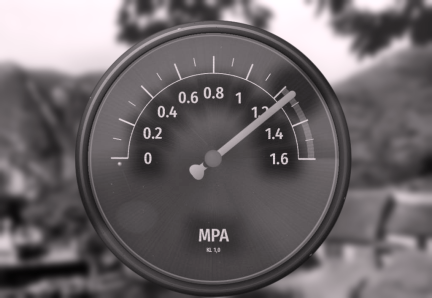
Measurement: 1.25
